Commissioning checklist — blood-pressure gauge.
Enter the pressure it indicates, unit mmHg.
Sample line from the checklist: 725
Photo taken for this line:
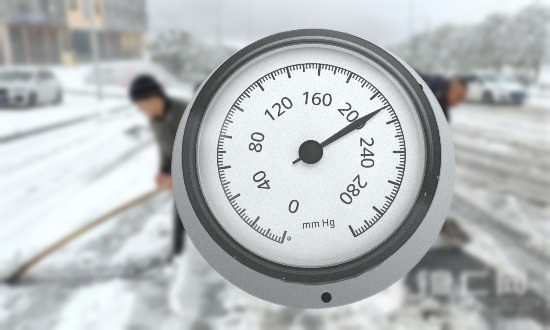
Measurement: 210
